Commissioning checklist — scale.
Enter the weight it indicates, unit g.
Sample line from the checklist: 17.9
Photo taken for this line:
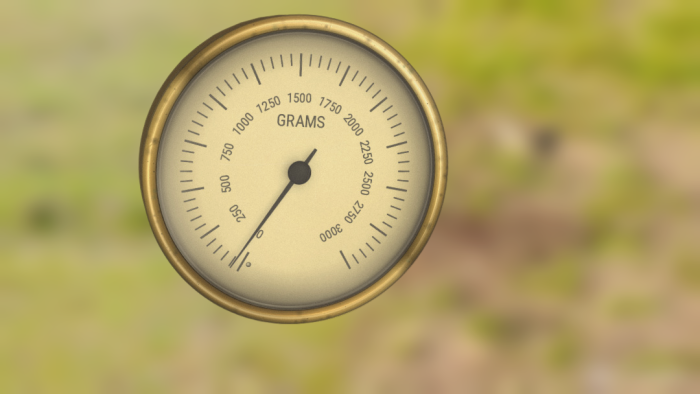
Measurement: 50
